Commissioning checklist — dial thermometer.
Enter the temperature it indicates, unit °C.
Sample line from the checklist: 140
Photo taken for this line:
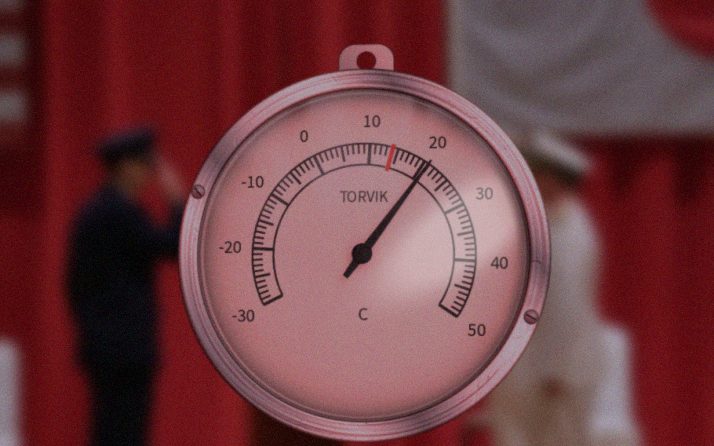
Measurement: 21
